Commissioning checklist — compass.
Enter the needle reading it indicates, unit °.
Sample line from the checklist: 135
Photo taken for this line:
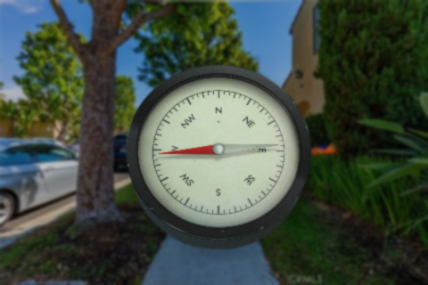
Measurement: 265
